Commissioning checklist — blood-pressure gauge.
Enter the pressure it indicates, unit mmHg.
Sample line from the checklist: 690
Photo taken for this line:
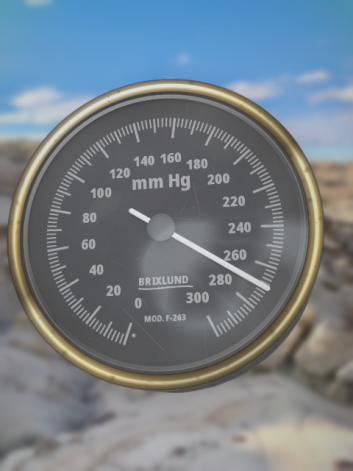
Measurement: 270
